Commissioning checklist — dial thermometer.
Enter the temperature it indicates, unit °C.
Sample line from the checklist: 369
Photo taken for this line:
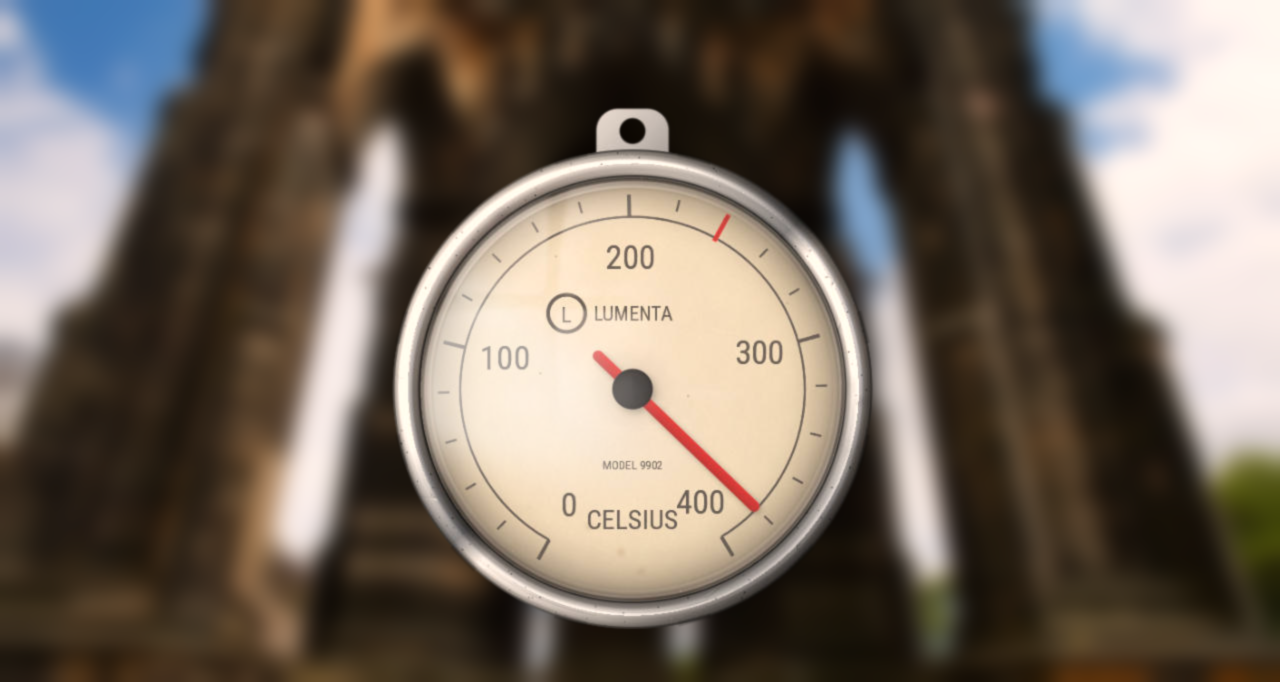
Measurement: 380
